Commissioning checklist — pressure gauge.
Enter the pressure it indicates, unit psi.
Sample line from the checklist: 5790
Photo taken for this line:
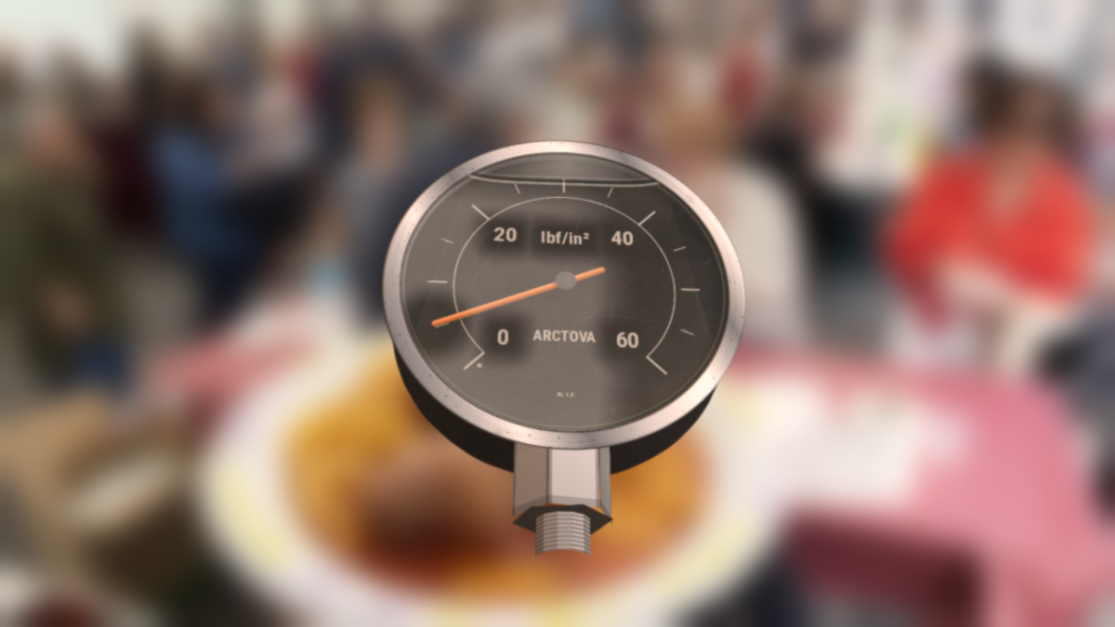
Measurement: 5
